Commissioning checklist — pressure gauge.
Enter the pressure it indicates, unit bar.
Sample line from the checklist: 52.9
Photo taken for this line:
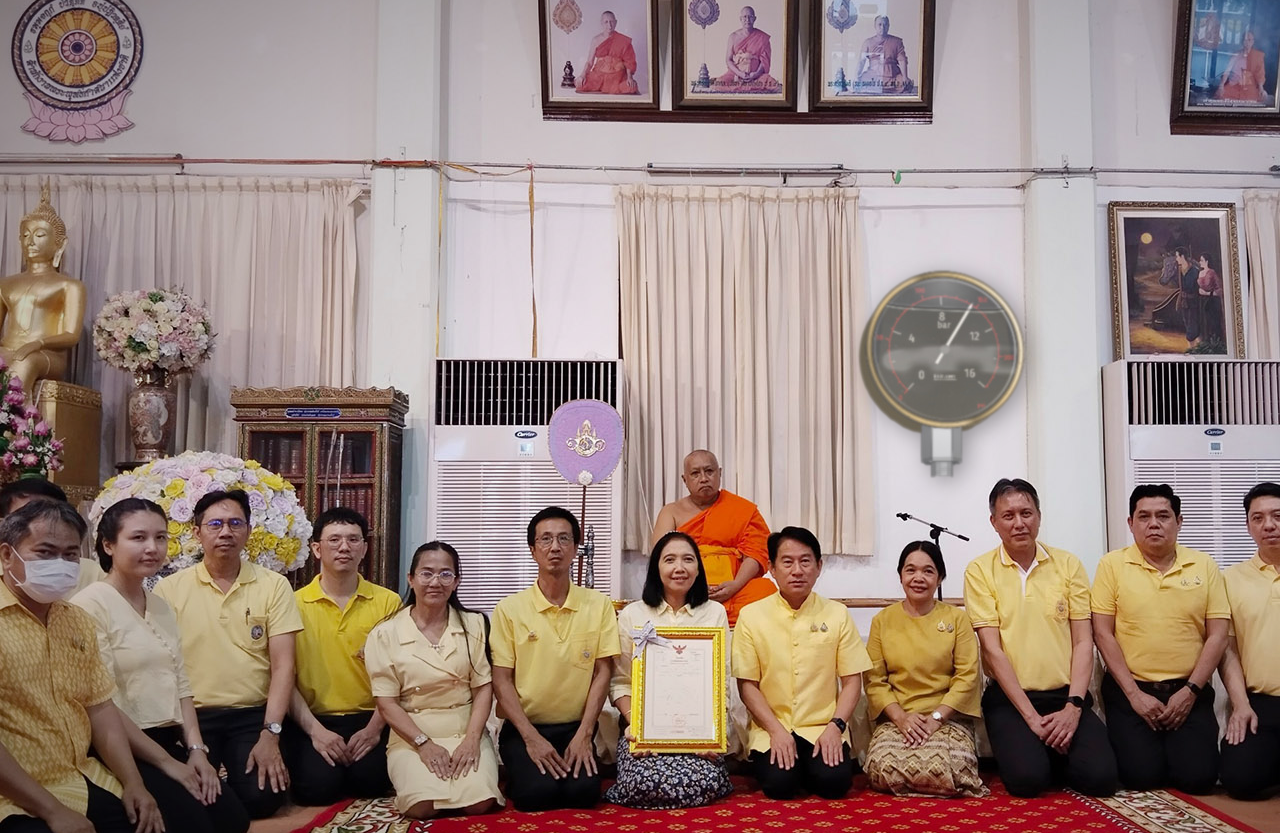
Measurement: 10
